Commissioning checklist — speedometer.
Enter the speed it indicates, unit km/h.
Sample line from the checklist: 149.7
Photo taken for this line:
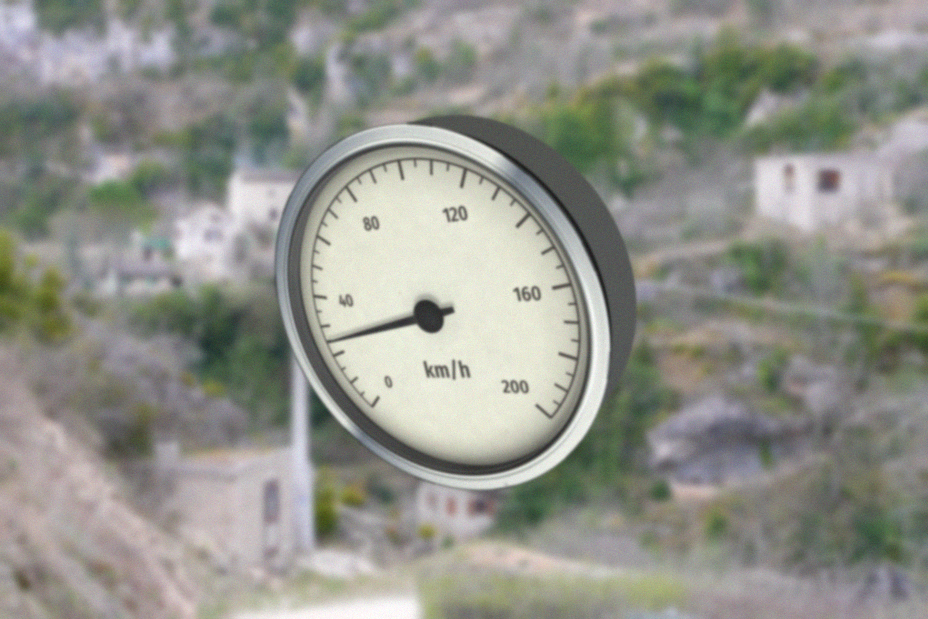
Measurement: 25
